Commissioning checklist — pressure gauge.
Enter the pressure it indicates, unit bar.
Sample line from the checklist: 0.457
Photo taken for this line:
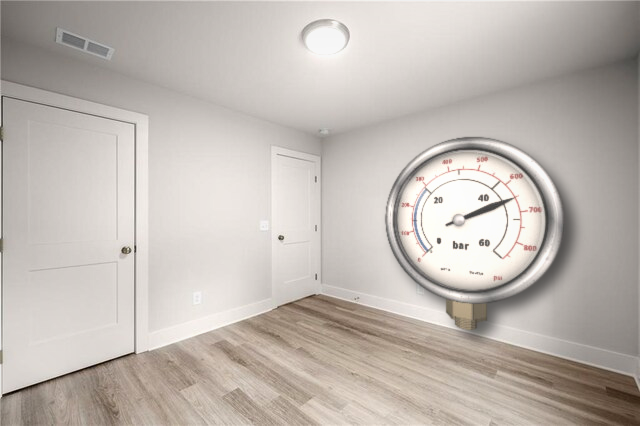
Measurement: 45
